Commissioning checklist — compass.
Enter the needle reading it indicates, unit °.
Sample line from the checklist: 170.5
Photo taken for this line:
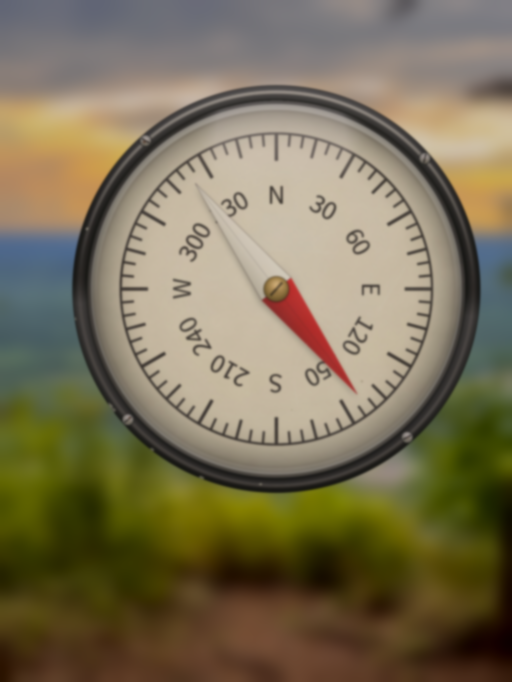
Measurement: 142.5
